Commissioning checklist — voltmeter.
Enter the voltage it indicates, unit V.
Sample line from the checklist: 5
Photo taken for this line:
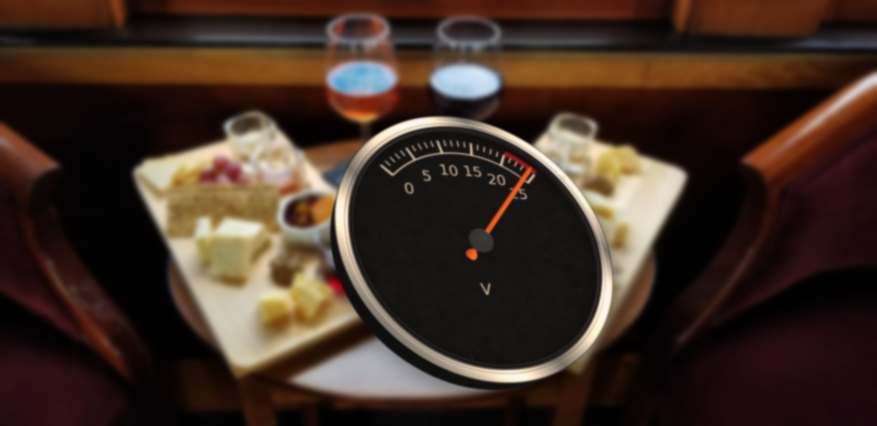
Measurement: 24
